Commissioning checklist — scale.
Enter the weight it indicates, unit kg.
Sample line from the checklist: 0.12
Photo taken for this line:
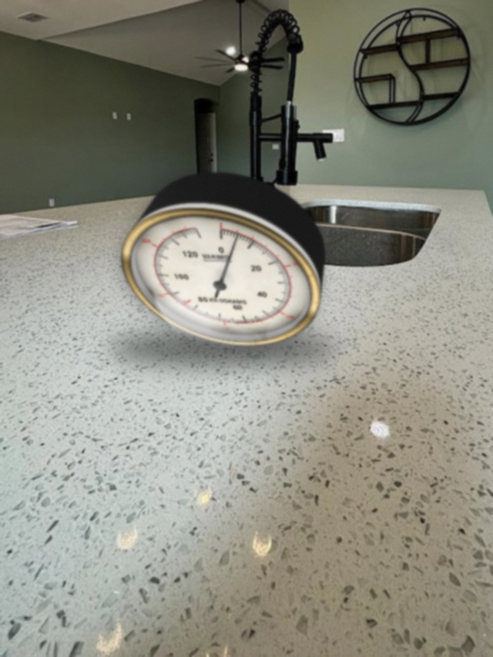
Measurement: 5
